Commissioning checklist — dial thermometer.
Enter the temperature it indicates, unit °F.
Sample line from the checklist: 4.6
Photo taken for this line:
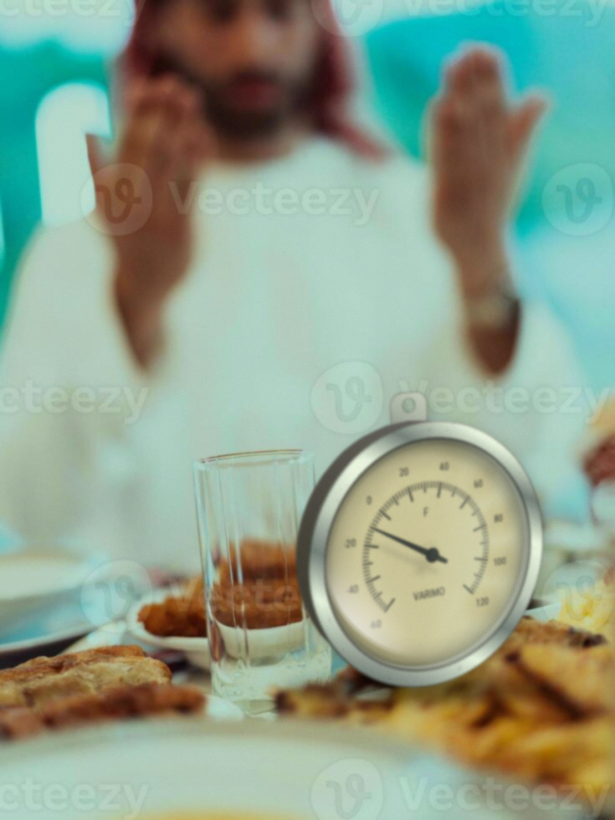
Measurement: -10
